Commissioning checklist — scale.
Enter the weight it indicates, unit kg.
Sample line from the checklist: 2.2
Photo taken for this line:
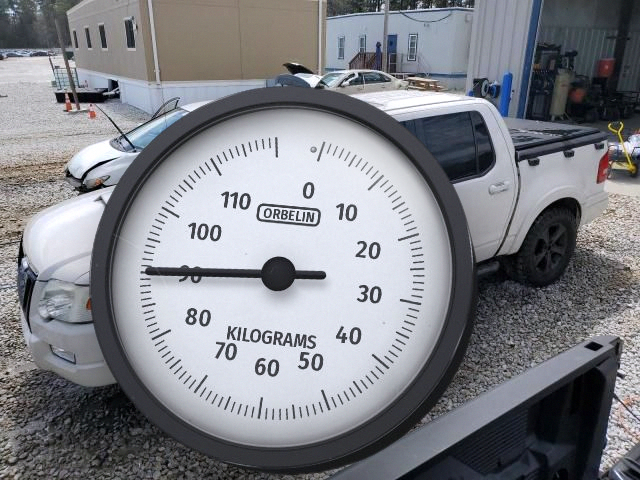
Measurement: 90
